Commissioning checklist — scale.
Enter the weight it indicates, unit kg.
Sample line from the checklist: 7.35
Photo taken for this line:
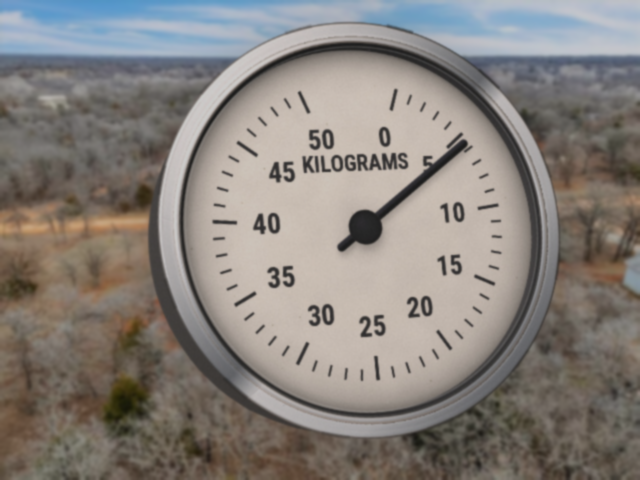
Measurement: 5.5
